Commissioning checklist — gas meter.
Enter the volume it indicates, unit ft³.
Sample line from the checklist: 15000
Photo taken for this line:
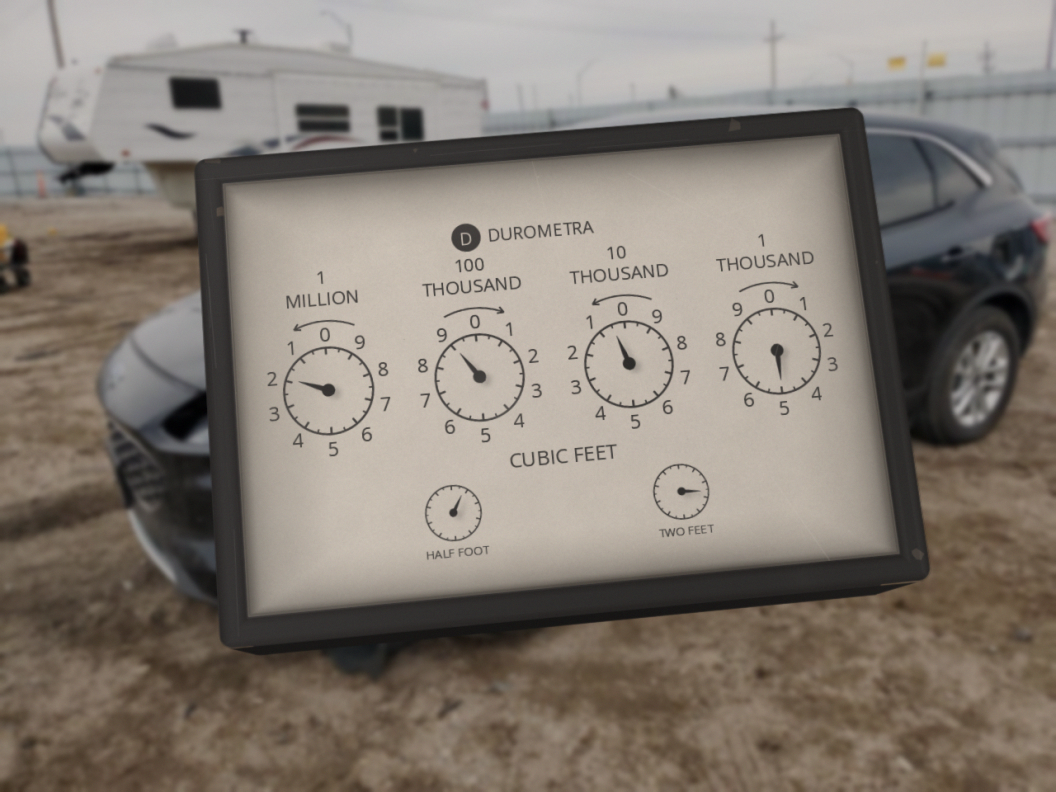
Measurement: 190500
